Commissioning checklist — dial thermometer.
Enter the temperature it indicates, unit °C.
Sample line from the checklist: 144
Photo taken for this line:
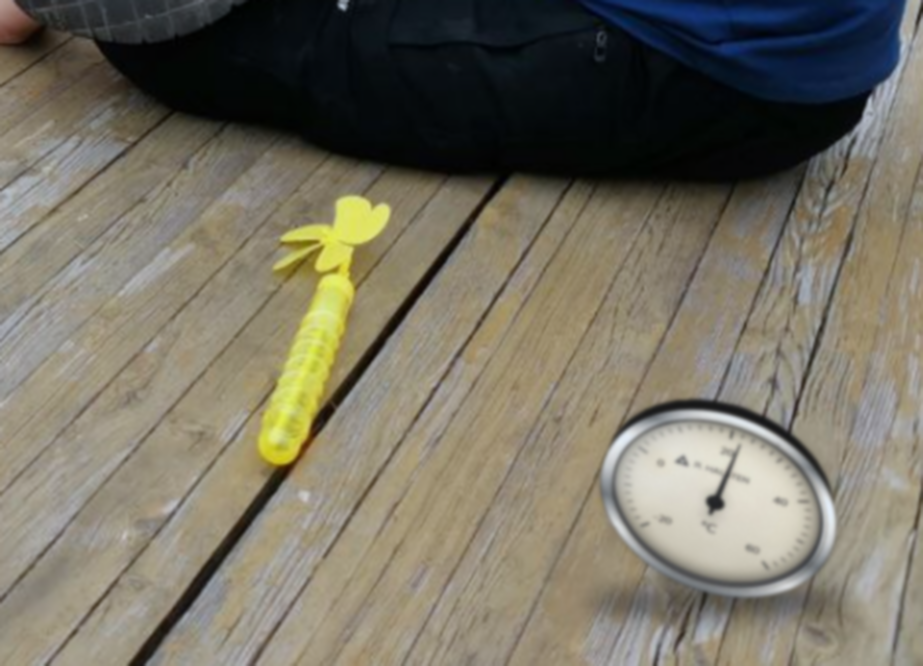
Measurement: 22
